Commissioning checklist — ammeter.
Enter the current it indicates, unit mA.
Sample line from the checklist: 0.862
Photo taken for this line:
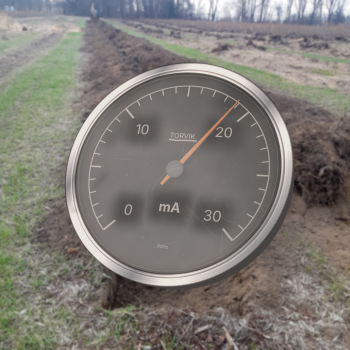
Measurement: 19
